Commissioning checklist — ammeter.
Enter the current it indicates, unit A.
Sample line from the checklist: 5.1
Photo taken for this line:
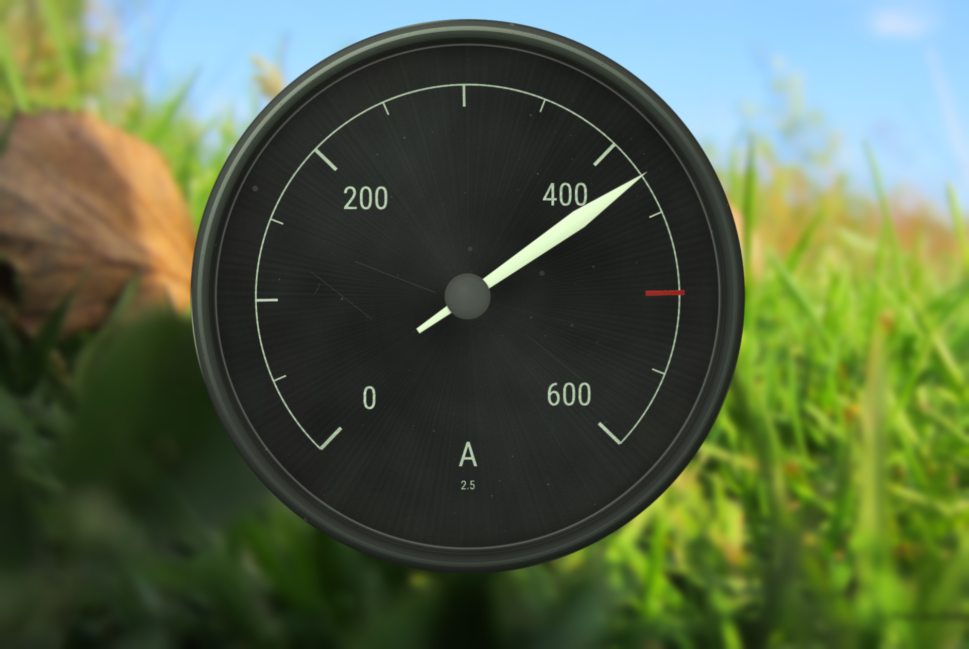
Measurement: 425
